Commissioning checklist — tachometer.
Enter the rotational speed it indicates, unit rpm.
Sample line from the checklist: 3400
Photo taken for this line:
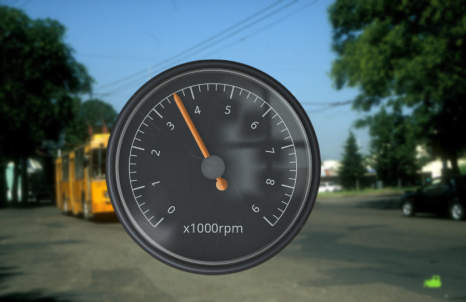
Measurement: 3600
